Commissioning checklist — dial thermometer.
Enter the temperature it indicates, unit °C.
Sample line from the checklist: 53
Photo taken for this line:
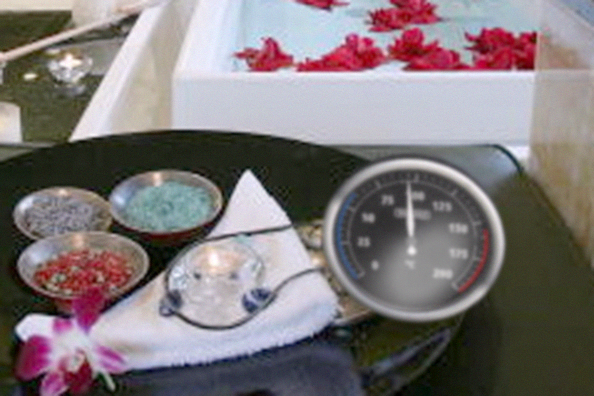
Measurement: 95
